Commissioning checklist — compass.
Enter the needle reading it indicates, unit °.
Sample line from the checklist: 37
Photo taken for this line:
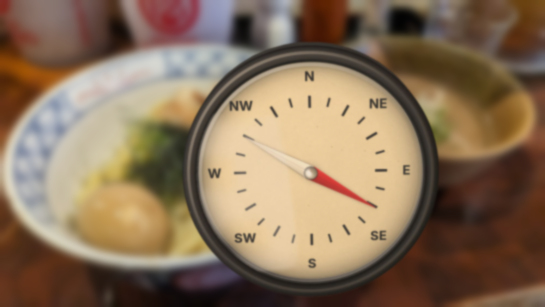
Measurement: 120
